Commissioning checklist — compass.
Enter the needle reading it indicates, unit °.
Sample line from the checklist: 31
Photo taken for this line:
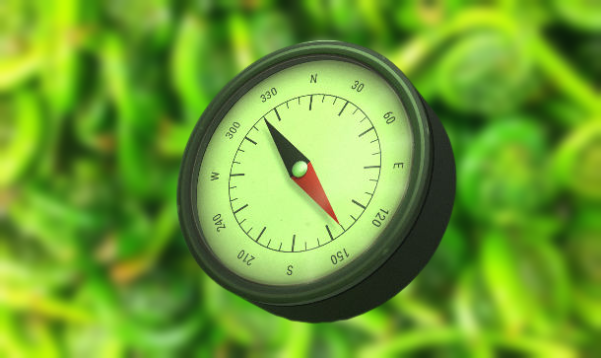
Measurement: 140
